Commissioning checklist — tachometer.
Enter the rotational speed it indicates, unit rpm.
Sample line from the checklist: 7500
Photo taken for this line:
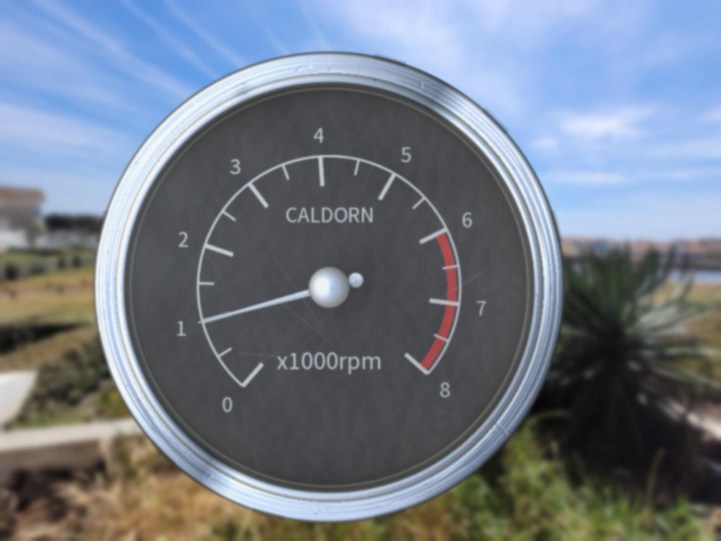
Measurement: 1000
